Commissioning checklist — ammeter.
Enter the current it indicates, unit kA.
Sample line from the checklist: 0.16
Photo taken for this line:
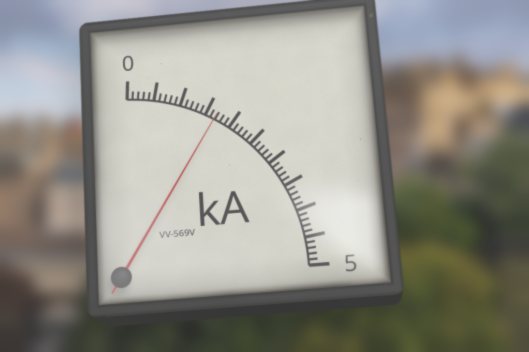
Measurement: 1.7
